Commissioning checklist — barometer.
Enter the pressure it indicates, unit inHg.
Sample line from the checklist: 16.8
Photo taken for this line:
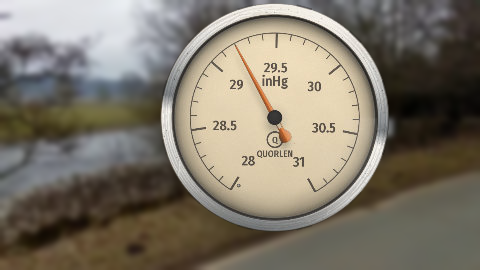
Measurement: 29.2
